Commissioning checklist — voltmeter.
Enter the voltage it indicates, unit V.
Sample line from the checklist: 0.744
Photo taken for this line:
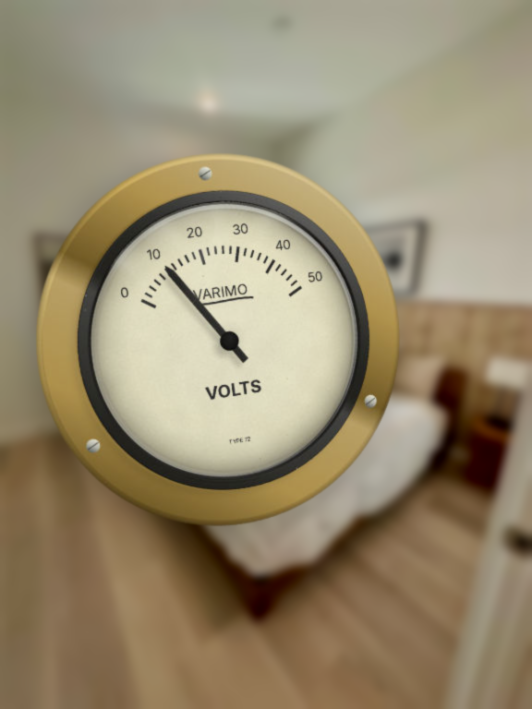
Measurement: 10
